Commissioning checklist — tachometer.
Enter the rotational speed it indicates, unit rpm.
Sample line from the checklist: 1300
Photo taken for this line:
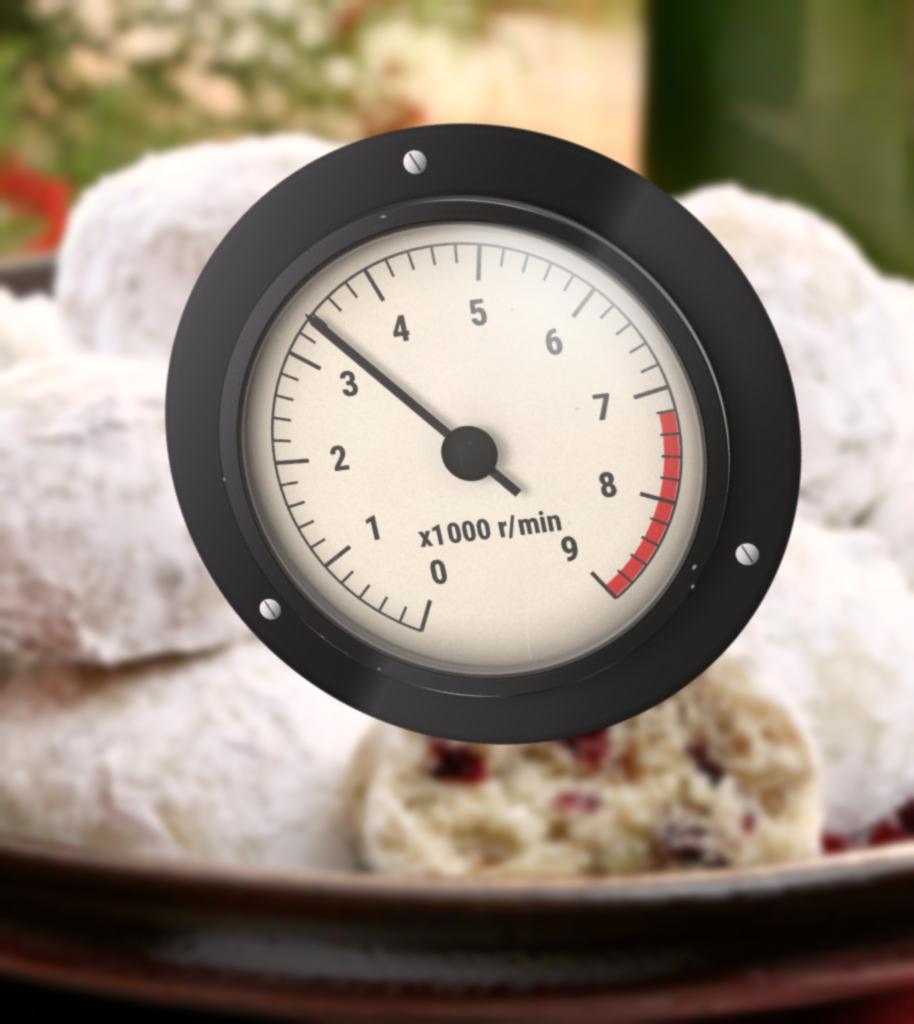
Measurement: 3400
